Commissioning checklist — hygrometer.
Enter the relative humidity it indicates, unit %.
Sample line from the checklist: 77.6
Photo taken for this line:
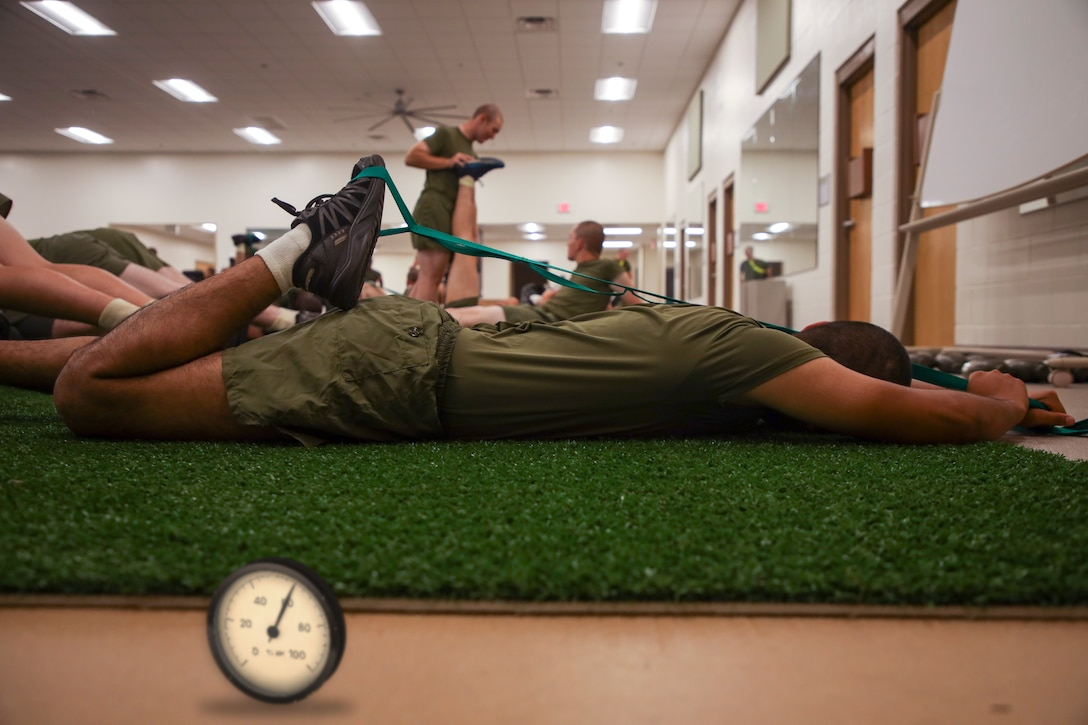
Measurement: 60
